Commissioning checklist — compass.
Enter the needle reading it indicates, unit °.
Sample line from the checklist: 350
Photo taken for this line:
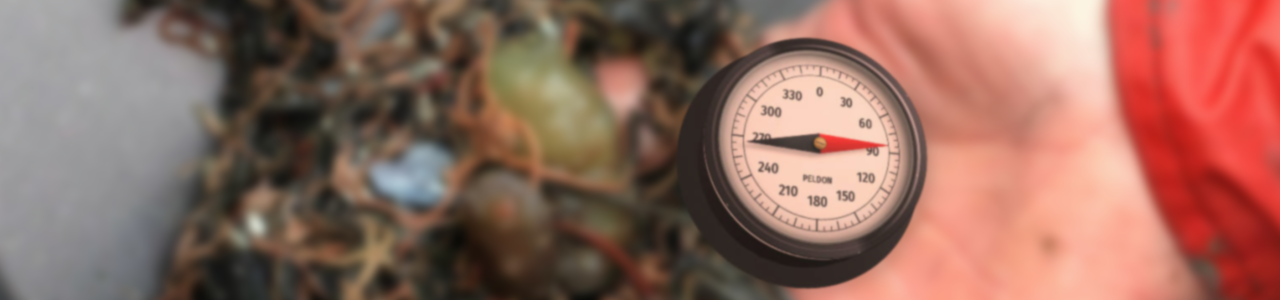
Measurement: 85
